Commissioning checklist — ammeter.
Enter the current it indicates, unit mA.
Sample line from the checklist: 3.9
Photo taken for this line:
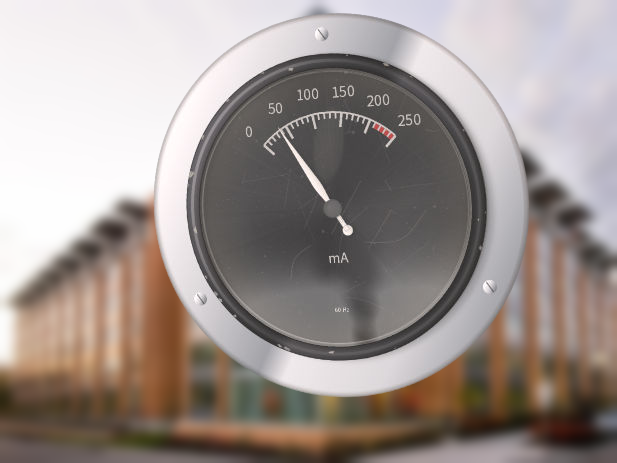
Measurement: 40
